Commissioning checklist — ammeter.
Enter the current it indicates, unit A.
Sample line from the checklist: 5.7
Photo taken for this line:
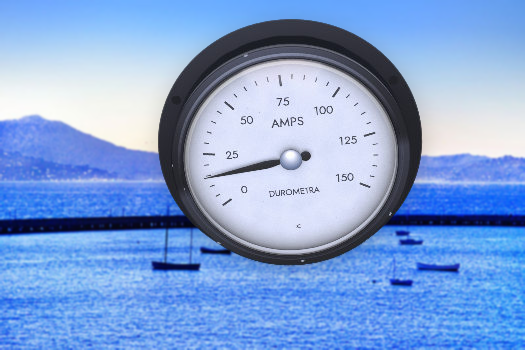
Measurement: 15
